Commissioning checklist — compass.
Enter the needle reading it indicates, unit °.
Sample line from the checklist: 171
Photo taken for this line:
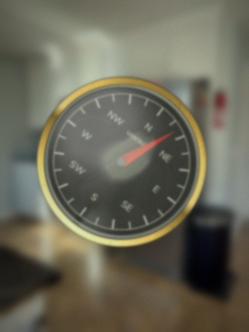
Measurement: 22.5
